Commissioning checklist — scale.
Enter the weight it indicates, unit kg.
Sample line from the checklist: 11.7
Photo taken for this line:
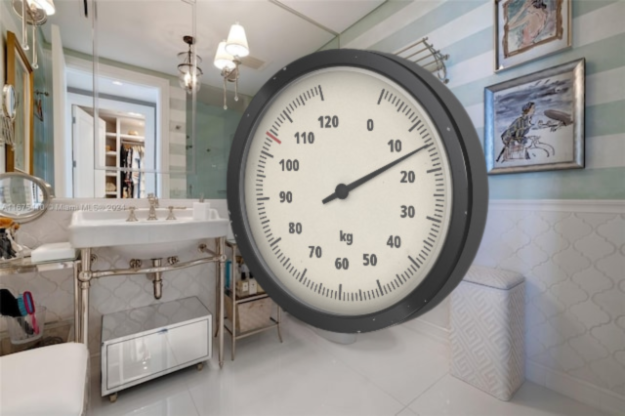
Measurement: 15
